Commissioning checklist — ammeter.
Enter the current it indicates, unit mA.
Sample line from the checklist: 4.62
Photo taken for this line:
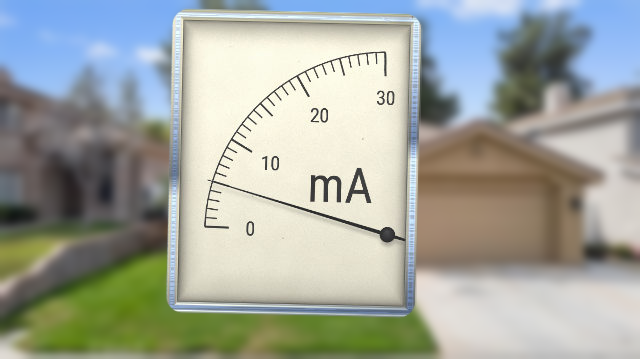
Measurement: 5
